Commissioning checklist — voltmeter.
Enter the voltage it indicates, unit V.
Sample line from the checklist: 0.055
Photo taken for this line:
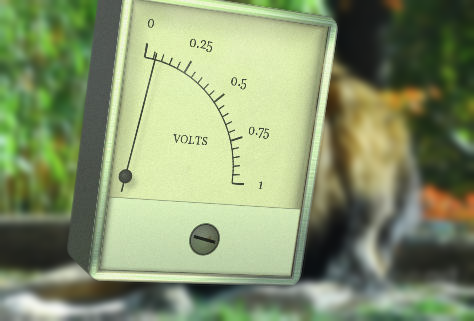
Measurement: 0.05
